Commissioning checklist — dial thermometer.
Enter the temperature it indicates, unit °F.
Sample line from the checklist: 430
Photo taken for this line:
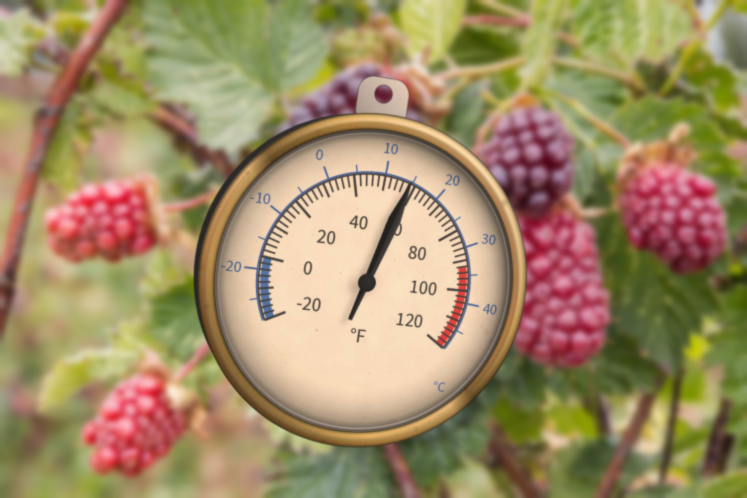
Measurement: 58
